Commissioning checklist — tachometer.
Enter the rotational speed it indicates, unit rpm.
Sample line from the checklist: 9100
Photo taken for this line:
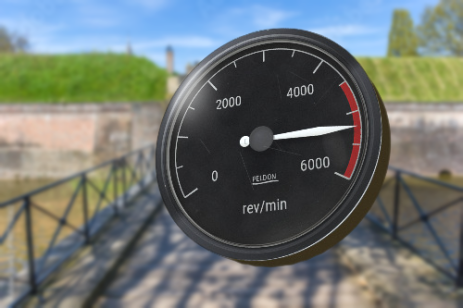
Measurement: 5250
